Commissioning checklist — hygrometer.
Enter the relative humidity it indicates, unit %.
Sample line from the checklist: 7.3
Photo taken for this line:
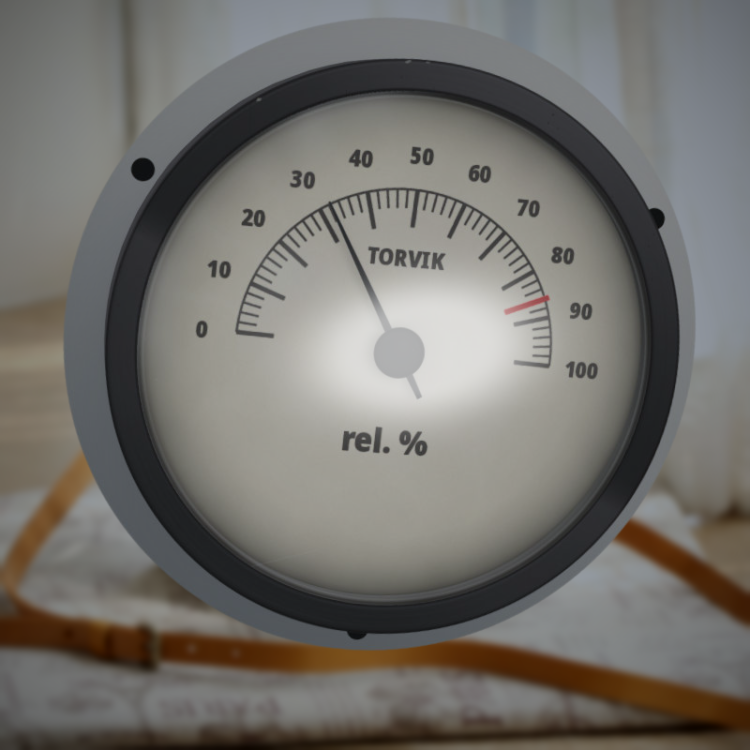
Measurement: 32
